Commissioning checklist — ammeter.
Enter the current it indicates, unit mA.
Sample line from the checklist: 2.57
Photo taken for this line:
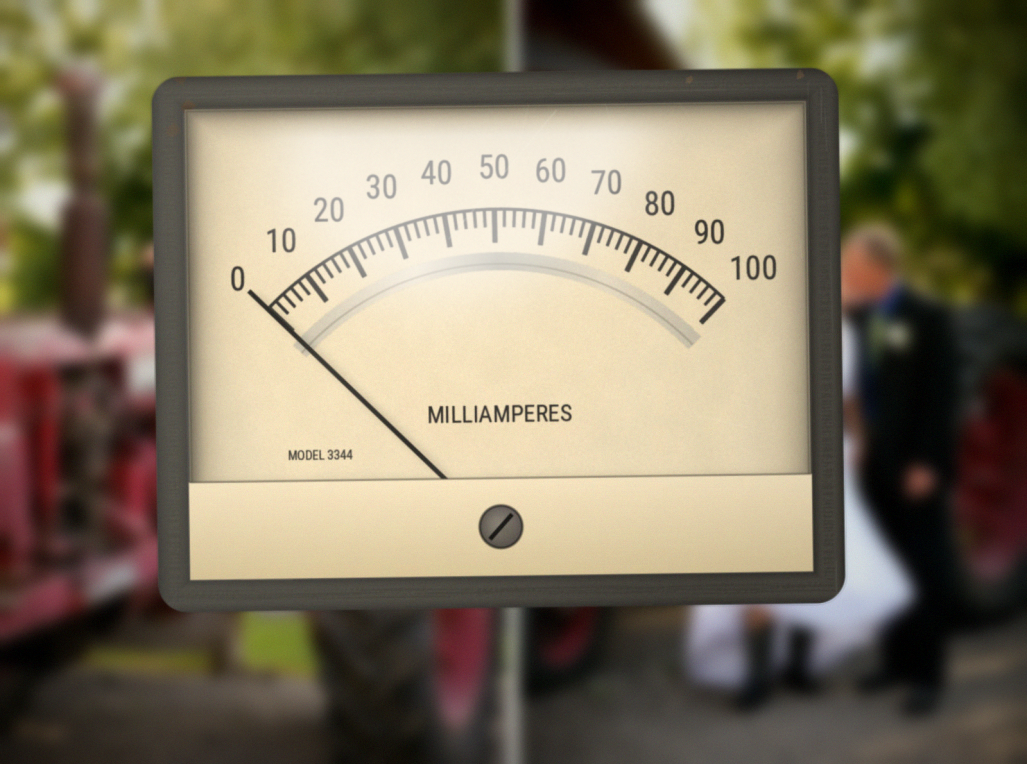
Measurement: 0
